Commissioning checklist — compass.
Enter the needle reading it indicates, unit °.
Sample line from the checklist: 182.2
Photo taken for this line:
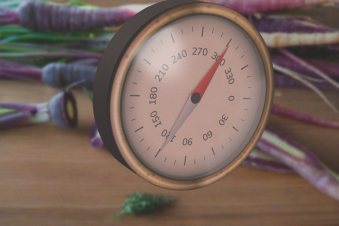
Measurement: 300
